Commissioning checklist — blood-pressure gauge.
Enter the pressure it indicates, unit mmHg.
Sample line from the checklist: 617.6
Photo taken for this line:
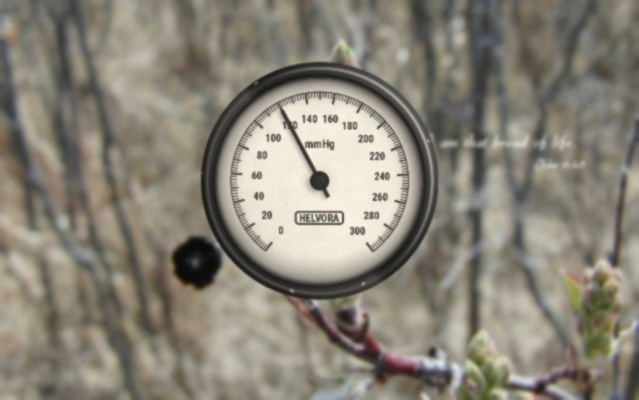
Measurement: 120
